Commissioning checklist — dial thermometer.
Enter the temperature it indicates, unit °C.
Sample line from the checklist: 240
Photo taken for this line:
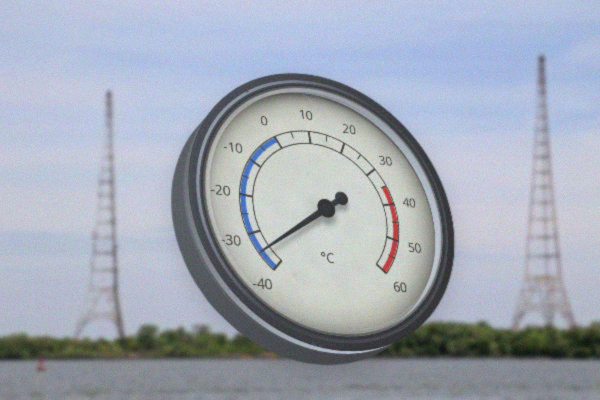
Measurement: -35
